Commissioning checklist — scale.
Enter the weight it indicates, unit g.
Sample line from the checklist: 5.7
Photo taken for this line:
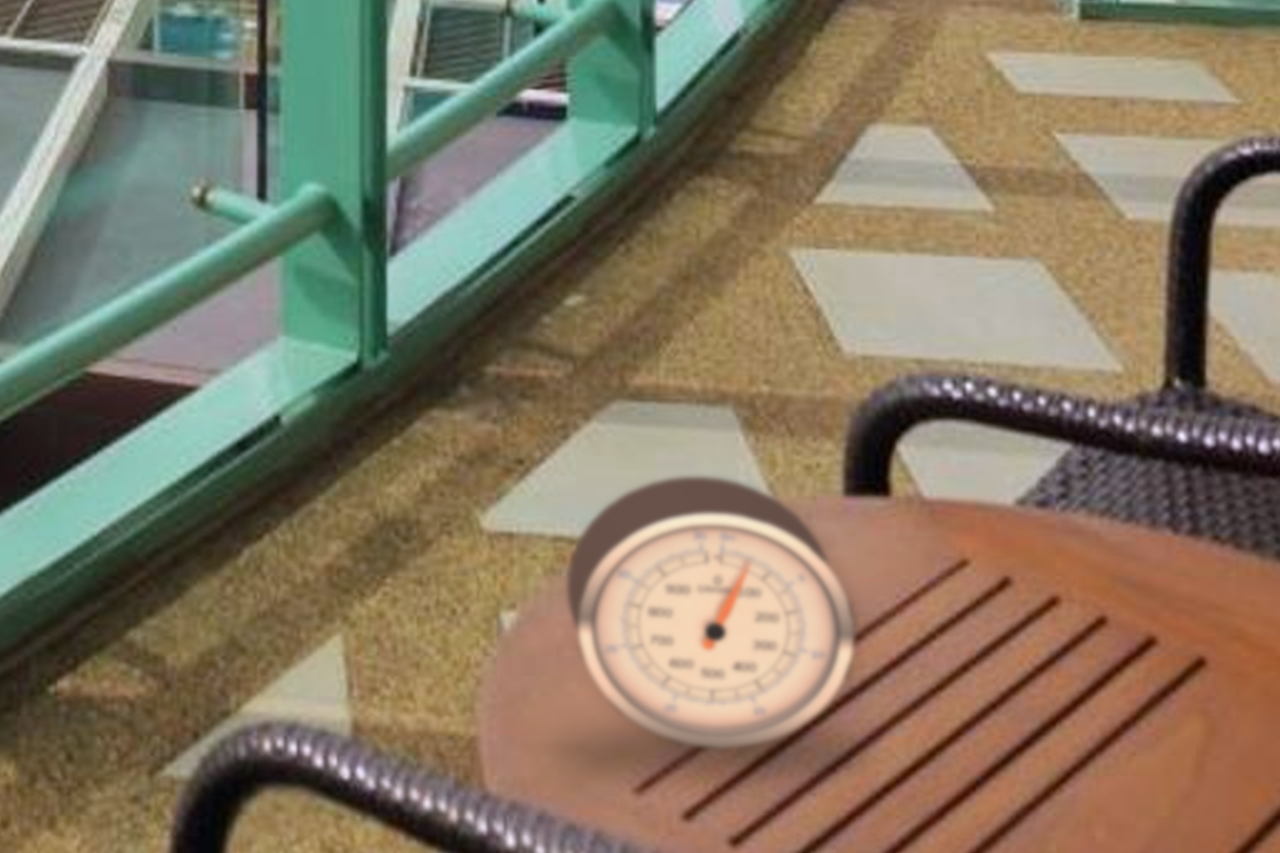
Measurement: 50
